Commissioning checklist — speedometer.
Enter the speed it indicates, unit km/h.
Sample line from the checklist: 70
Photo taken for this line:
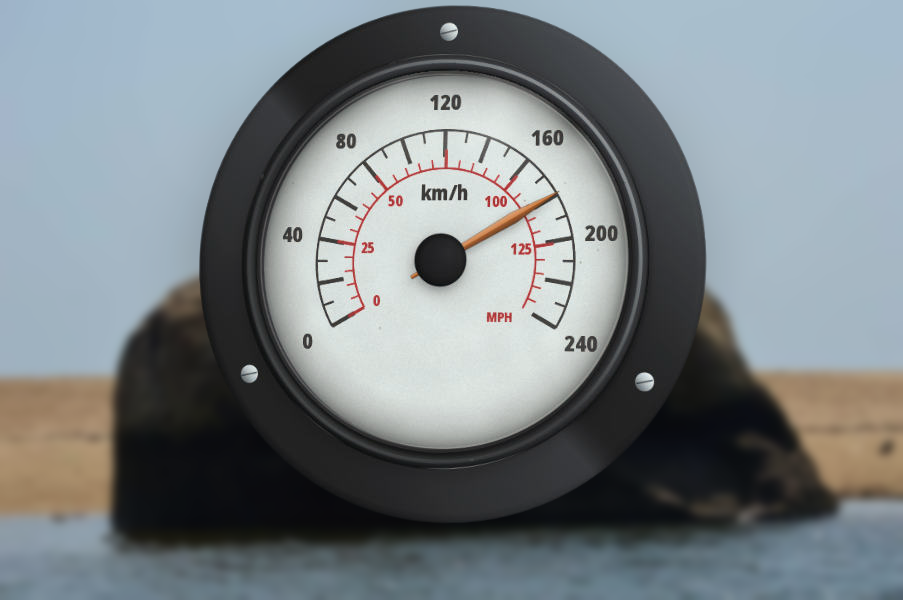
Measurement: 180
